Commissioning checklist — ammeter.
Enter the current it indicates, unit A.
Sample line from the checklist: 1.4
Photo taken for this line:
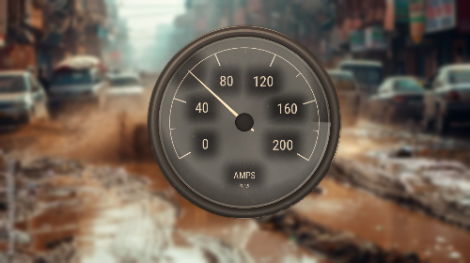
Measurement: 60
